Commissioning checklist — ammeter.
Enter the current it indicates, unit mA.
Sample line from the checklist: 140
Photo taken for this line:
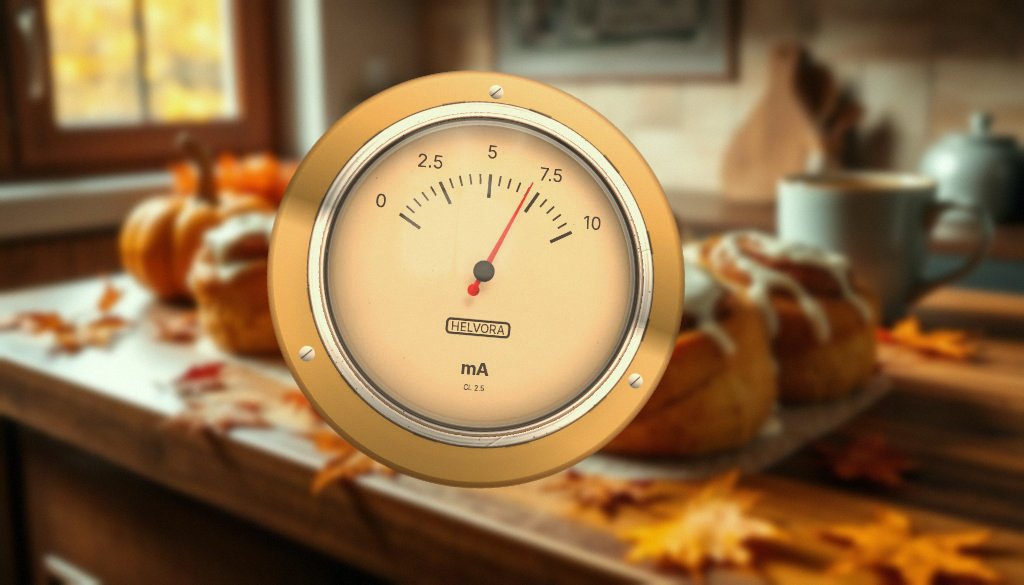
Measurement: 7
